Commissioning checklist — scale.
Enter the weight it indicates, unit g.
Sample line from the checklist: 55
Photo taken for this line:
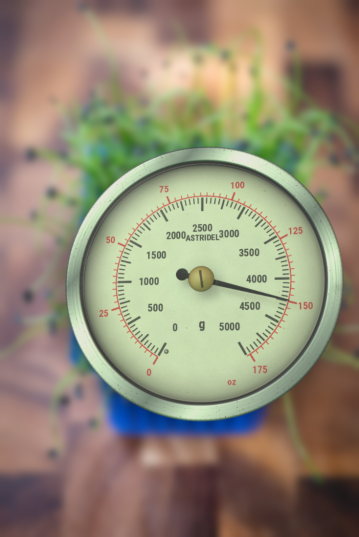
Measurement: 4250
